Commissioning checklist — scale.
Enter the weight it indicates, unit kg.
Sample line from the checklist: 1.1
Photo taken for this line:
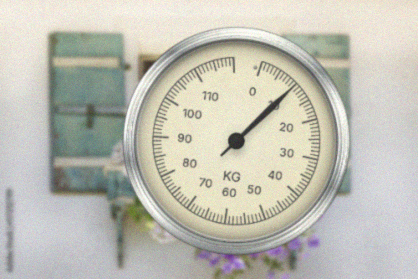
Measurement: 10
